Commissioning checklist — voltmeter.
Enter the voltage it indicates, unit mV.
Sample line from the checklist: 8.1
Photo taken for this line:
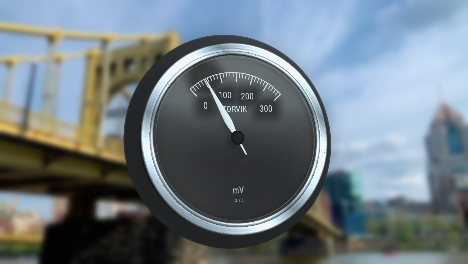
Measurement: 50
